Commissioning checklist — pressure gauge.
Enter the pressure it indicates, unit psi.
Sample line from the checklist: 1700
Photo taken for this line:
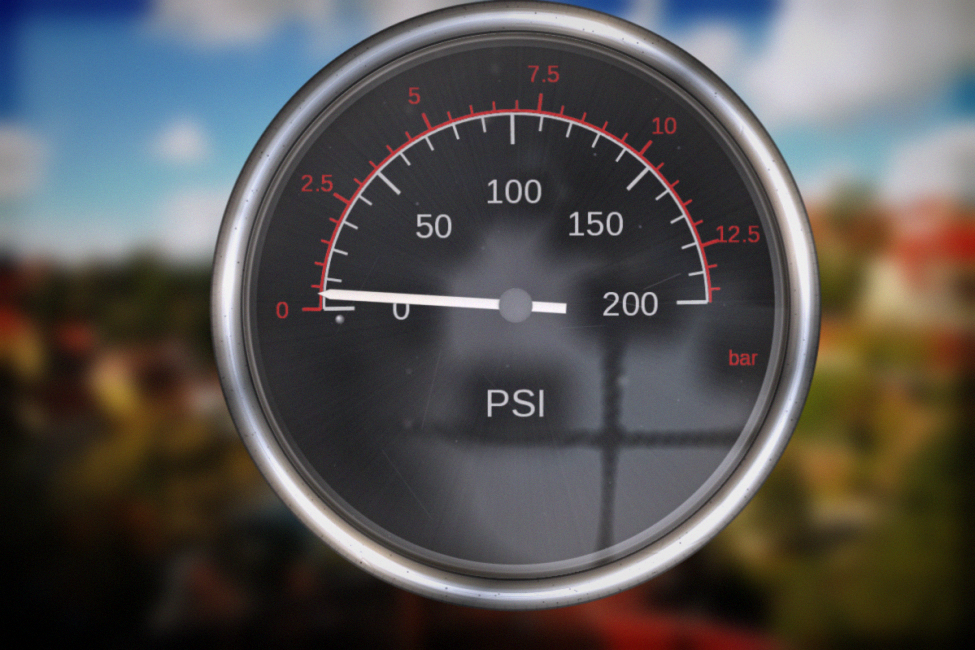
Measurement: 5
